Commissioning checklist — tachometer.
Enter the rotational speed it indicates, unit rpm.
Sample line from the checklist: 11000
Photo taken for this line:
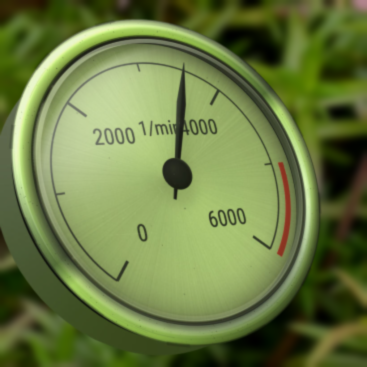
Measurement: 3500
